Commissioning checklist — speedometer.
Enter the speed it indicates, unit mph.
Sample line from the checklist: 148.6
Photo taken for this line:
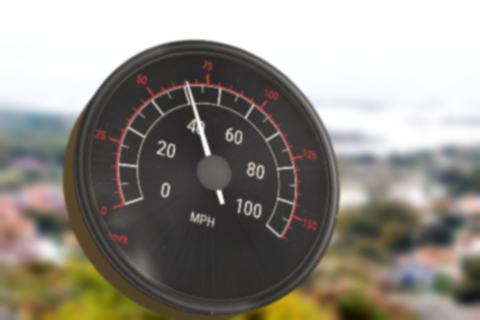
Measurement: 40
